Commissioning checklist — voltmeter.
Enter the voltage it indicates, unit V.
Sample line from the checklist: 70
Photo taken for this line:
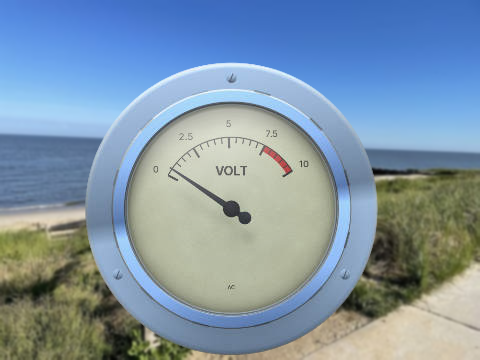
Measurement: 0.5
